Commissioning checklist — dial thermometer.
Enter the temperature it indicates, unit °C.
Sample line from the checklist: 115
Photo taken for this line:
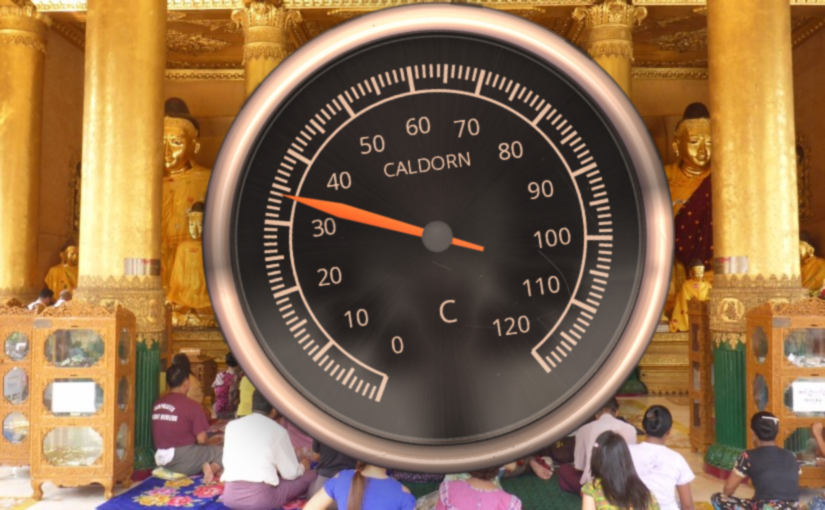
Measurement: 34
